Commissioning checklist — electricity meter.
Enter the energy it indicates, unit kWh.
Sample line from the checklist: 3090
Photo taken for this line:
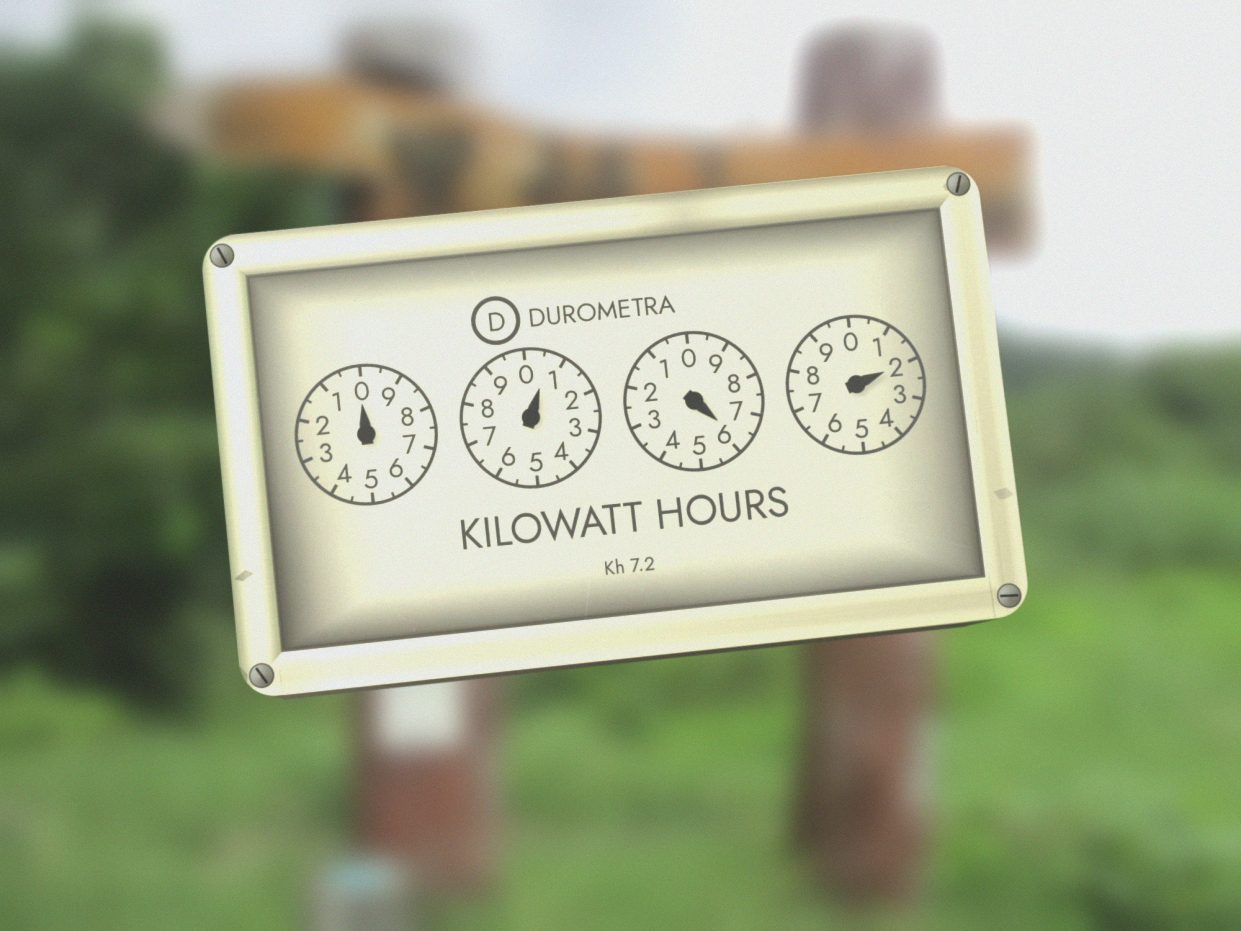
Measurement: 62
